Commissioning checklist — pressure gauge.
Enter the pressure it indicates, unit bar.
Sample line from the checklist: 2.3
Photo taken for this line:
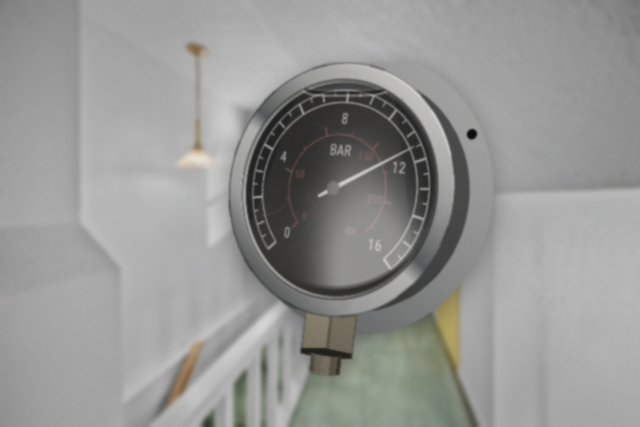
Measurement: 11.5
